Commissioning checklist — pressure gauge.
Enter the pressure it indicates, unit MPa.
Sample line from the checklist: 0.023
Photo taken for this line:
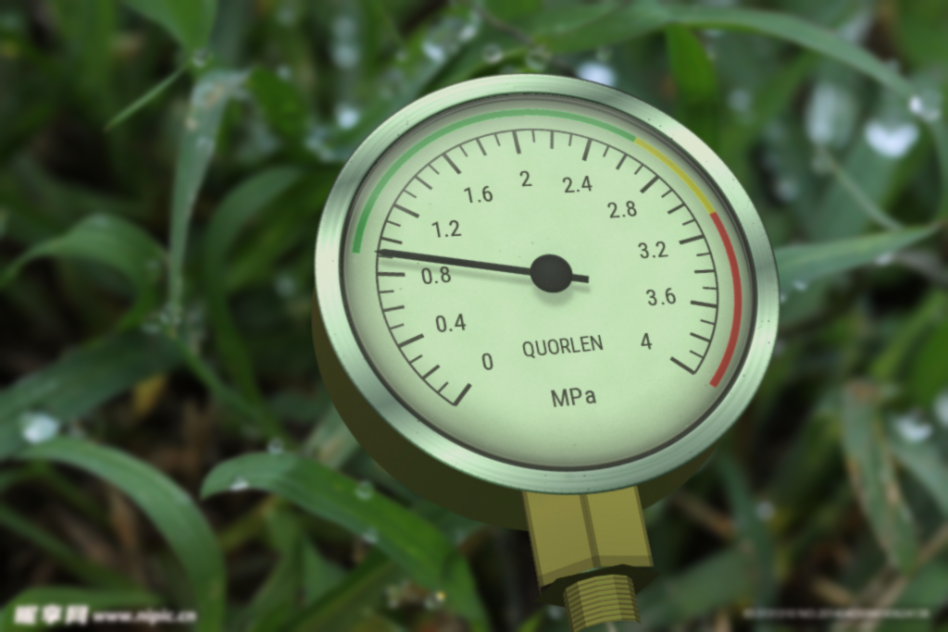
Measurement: 0.9
